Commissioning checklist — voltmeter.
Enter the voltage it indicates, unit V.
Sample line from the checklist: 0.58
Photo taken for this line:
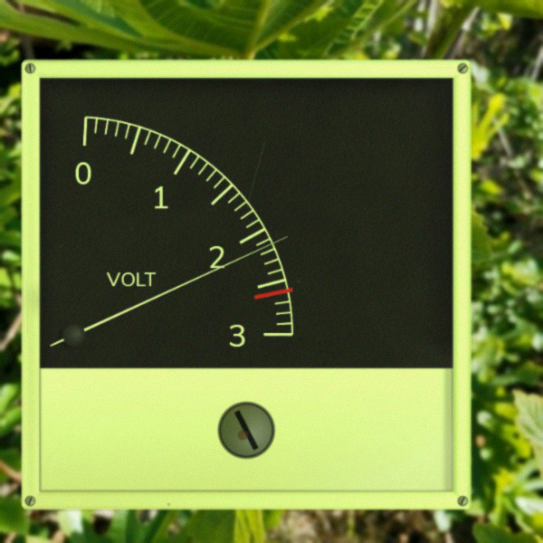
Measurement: 2.15
